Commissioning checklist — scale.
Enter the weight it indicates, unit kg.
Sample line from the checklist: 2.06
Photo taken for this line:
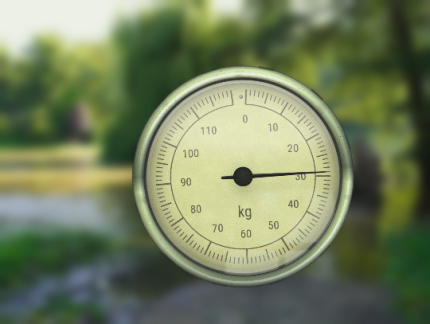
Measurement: 29
